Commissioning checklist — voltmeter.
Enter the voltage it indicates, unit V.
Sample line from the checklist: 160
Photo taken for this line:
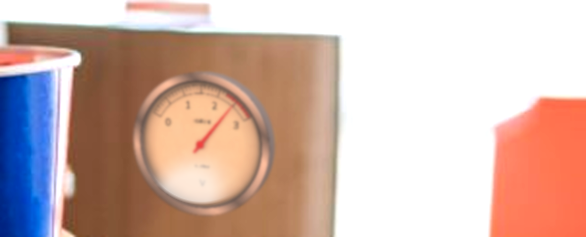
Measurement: 2.5
